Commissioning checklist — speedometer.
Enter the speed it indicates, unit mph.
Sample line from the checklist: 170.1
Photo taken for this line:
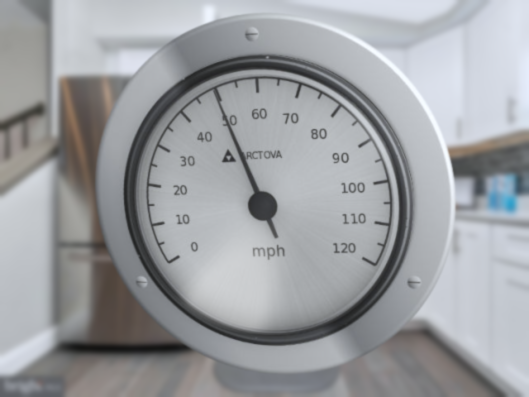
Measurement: 50
